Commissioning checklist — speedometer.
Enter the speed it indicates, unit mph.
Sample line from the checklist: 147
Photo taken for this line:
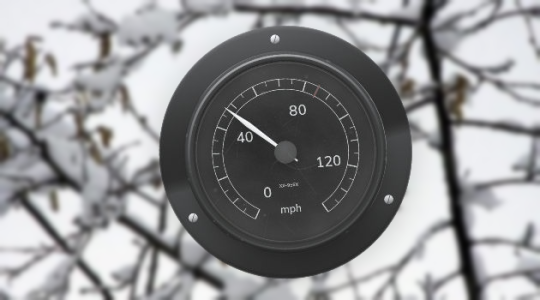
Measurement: 47.5
